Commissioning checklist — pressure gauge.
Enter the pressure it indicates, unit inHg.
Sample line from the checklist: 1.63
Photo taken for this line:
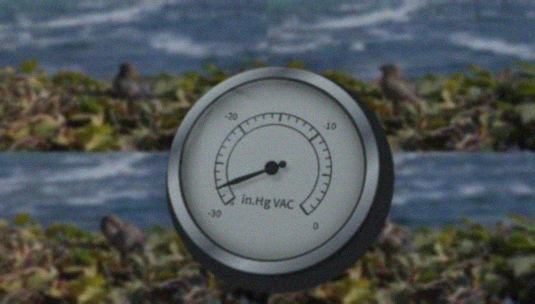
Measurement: -28
